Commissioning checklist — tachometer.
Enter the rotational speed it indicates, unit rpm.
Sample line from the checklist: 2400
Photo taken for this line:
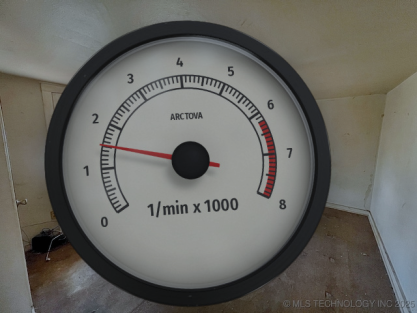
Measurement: 1500
